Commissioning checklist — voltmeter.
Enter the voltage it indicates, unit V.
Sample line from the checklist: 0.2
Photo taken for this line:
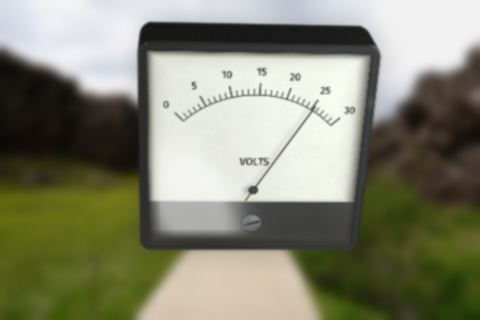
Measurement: 25
